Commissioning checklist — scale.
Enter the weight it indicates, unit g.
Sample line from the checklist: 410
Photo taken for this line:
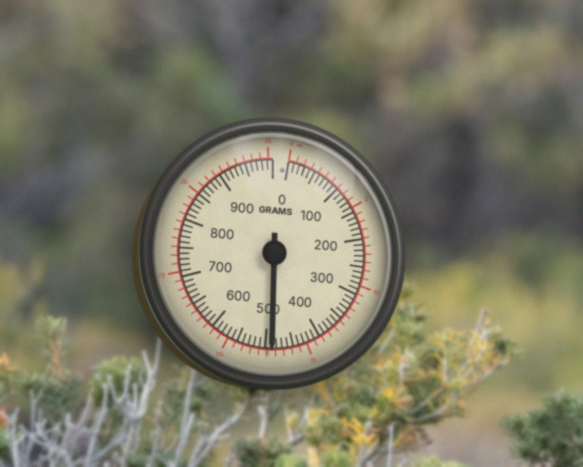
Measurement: 490
